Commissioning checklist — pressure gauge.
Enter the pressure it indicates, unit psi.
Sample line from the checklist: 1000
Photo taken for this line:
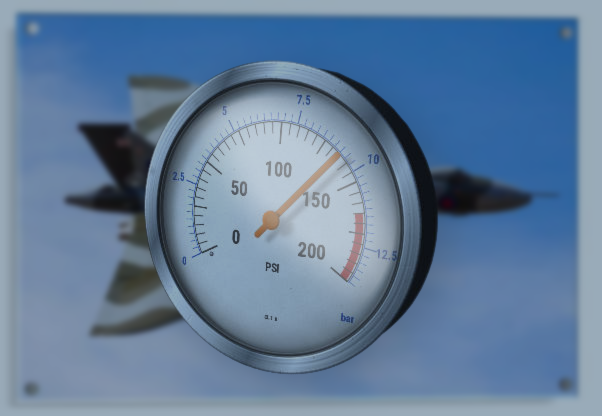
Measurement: 135
